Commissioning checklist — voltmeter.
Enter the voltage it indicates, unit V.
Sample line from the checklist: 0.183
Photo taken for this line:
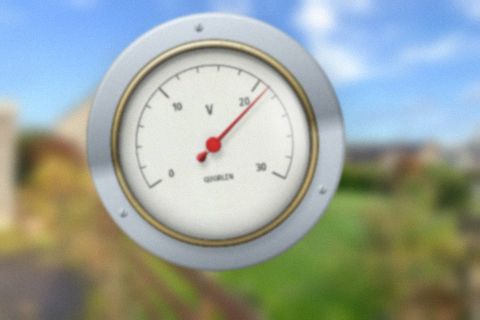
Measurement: 21
